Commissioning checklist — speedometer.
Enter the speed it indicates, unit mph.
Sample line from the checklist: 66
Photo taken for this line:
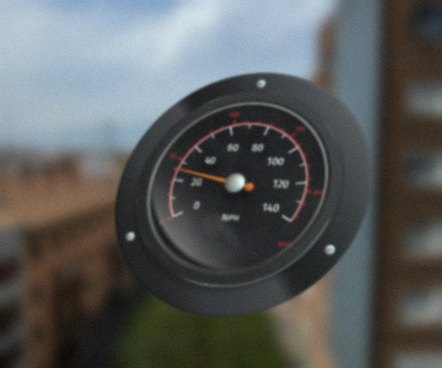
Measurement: 25
